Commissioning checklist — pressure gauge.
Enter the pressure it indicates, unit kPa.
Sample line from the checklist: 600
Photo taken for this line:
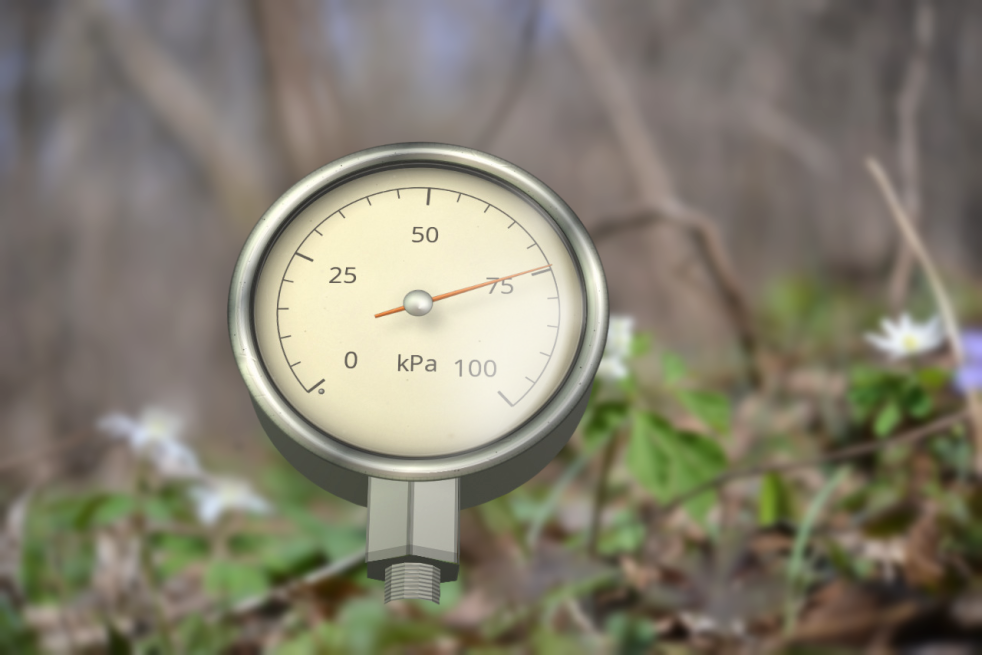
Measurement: 75
